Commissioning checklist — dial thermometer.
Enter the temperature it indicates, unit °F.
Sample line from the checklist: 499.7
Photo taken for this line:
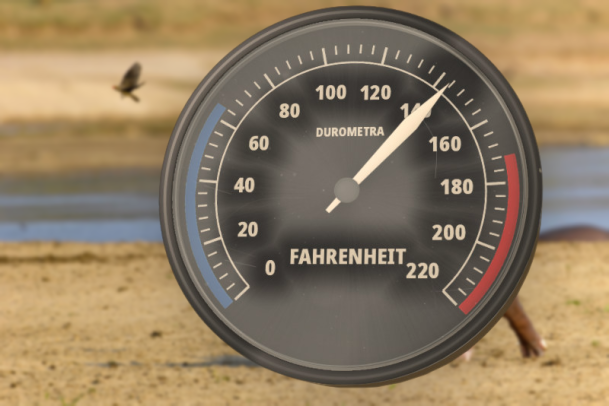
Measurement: 144
